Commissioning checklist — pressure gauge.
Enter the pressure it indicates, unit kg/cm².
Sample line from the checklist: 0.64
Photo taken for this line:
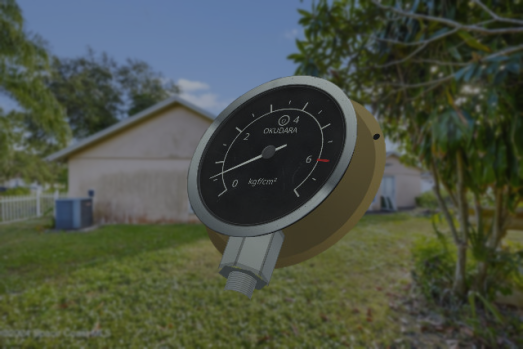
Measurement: 0.5
